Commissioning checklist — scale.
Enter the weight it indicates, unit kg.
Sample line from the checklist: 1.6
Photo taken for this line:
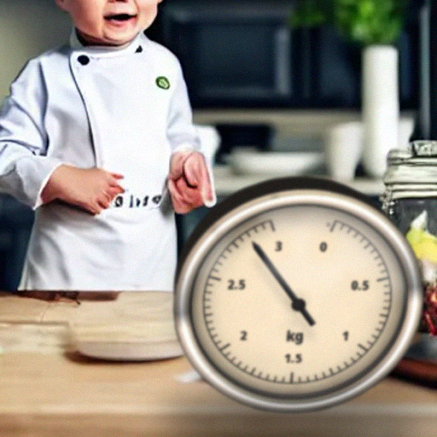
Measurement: 2.85
